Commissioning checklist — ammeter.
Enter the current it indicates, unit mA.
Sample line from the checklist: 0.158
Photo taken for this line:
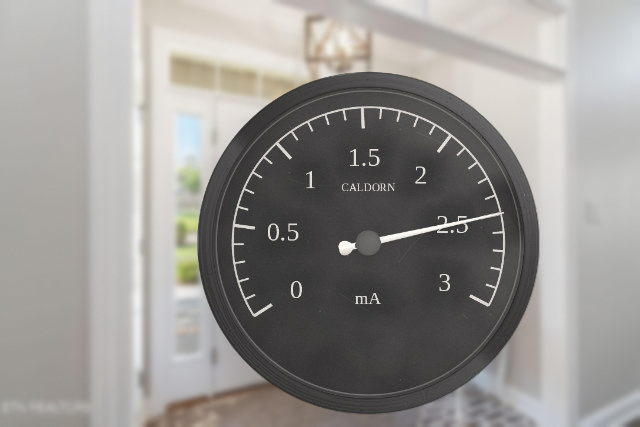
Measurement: 2.5
